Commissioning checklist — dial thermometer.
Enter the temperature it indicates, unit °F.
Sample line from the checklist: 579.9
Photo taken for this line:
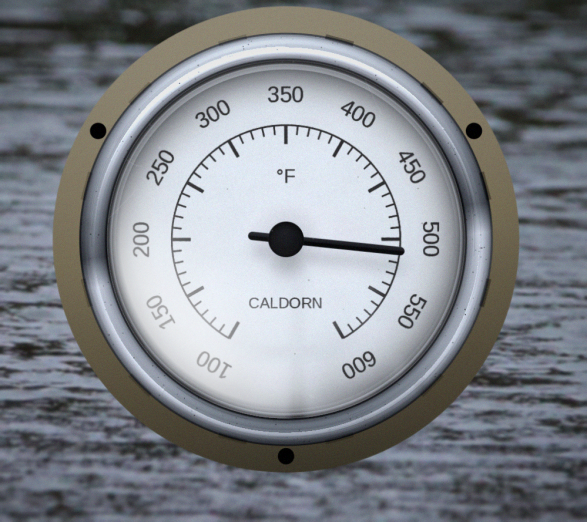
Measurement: 510
